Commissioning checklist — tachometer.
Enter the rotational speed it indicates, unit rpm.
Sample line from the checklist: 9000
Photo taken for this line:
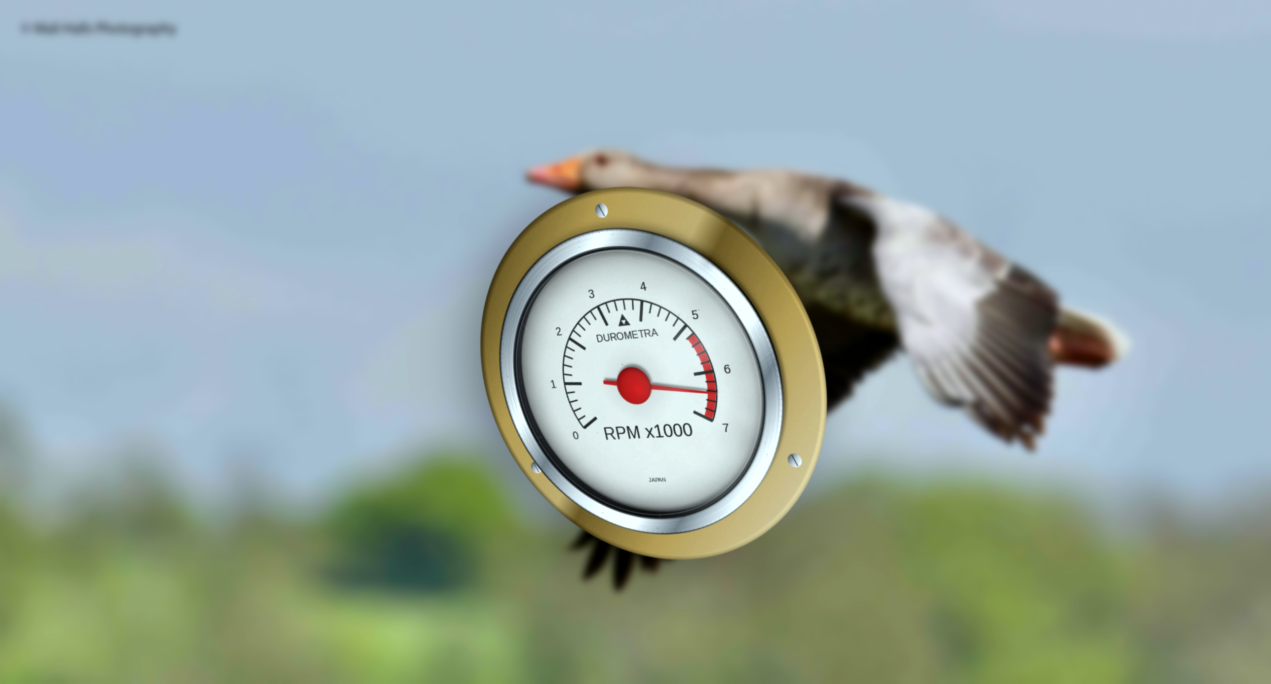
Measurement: 6400
